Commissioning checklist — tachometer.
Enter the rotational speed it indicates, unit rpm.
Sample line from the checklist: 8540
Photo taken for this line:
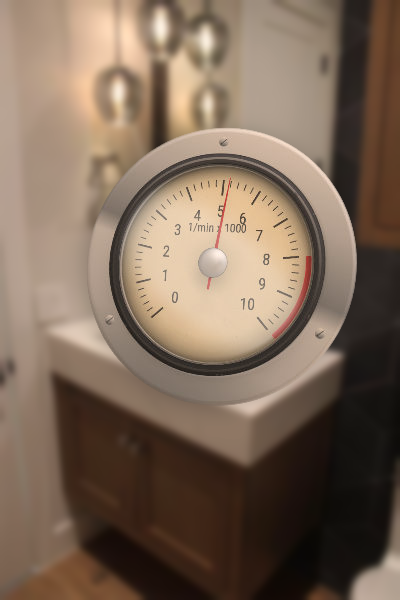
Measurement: 5200
